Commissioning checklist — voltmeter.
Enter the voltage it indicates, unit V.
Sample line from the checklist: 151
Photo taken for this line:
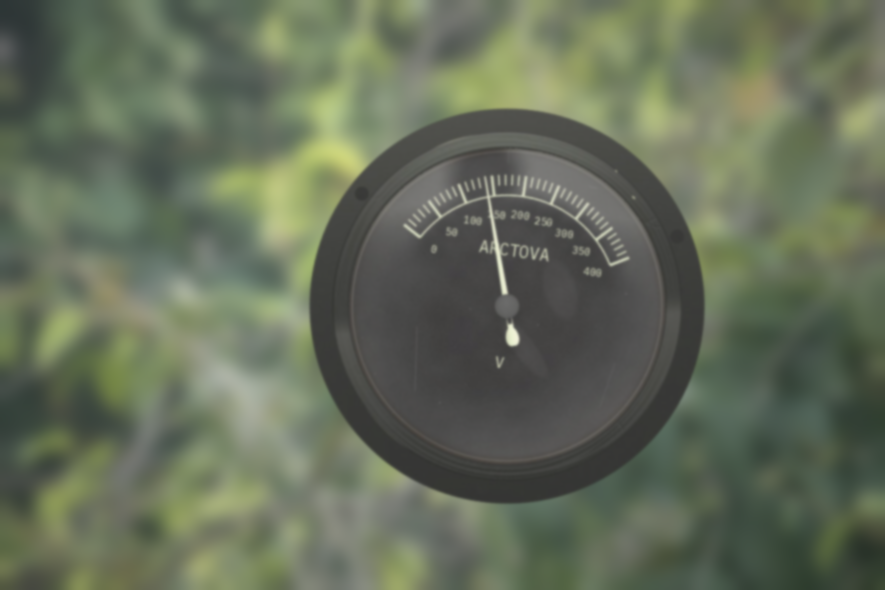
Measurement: 140
